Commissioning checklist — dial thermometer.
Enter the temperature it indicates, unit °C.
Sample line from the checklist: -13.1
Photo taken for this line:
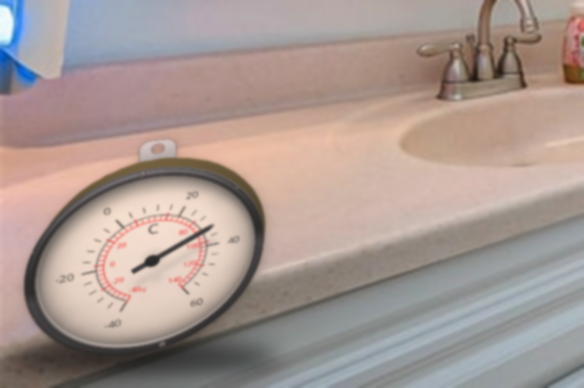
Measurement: 32
